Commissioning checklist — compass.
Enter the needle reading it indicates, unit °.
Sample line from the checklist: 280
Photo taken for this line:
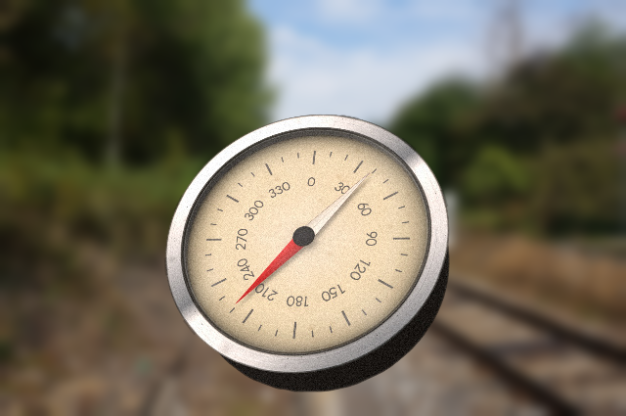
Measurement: 220
